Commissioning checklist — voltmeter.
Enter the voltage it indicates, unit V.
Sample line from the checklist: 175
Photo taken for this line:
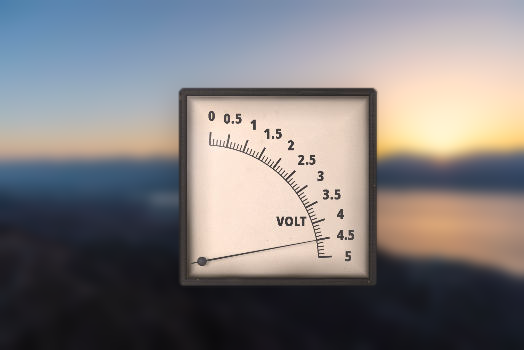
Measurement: 4.5
